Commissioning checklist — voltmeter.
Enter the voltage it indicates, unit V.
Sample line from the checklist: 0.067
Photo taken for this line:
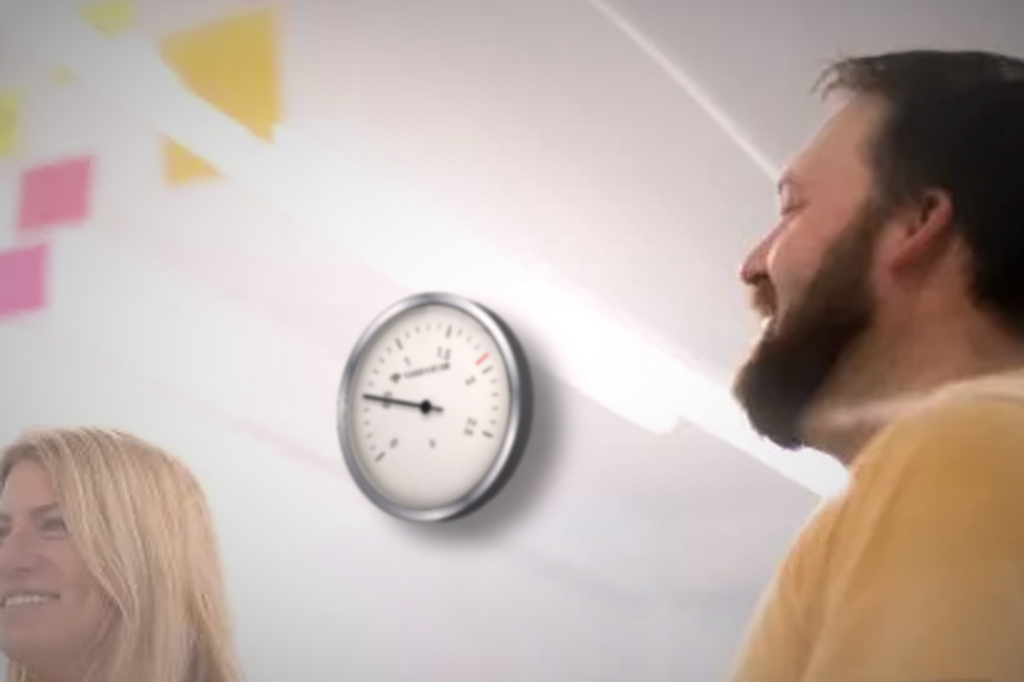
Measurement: 0.5
